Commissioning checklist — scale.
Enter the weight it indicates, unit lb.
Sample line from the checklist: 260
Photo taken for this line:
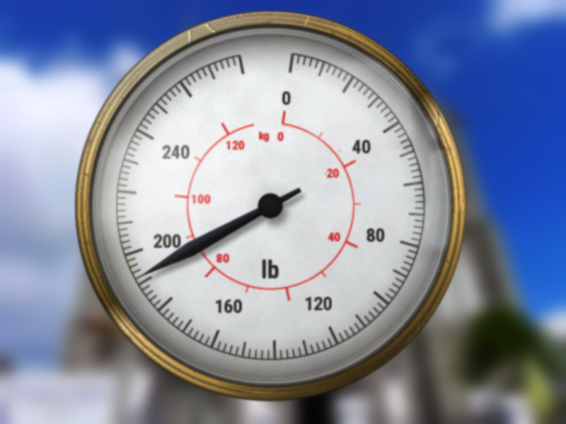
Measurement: 192
